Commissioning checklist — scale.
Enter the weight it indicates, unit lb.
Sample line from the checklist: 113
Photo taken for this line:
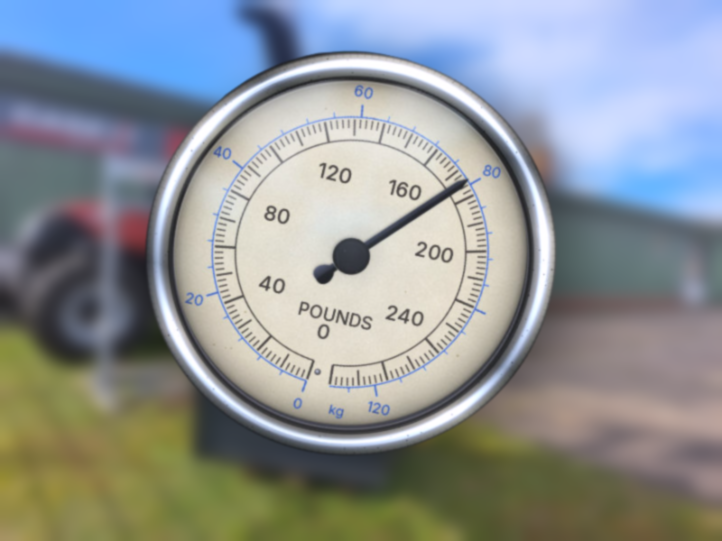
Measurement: 174
